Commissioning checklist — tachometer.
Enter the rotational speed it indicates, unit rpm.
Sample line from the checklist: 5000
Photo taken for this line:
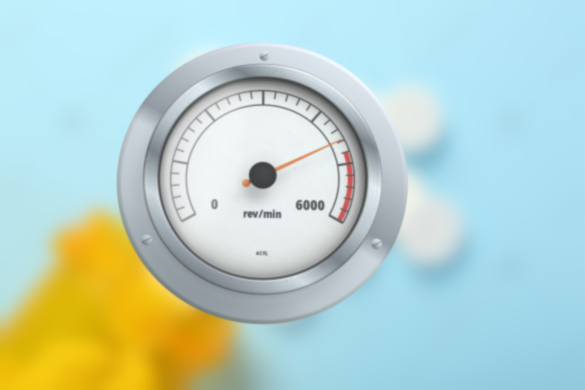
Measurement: 4600
